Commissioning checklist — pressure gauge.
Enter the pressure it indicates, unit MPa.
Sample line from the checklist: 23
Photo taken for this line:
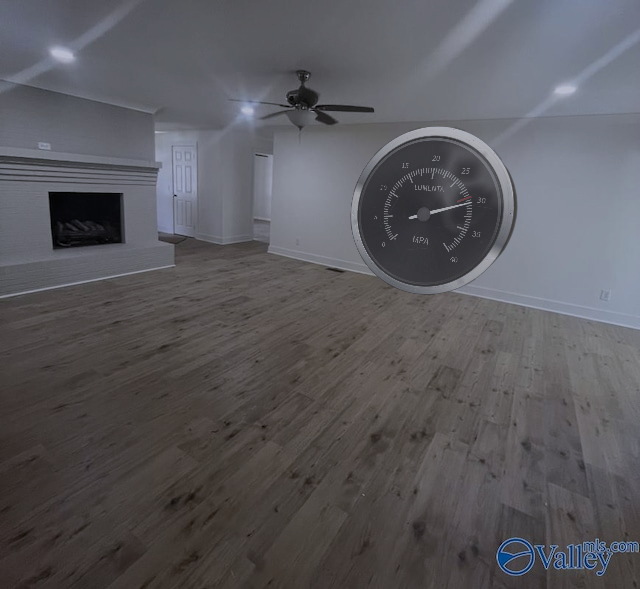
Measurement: 30
